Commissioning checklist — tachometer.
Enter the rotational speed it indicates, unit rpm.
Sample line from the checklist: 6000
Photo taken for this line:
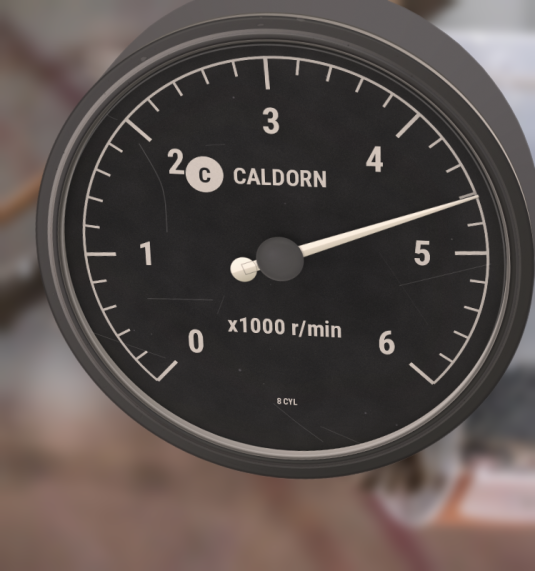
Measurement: 4600
